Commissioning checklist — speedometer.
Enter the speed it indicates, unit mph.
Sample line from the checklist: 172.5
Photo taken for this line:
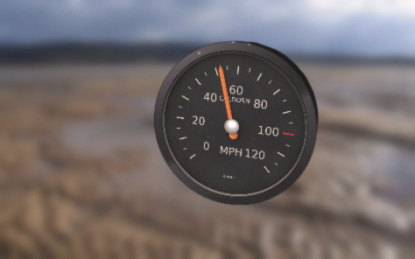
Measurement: 52.5
